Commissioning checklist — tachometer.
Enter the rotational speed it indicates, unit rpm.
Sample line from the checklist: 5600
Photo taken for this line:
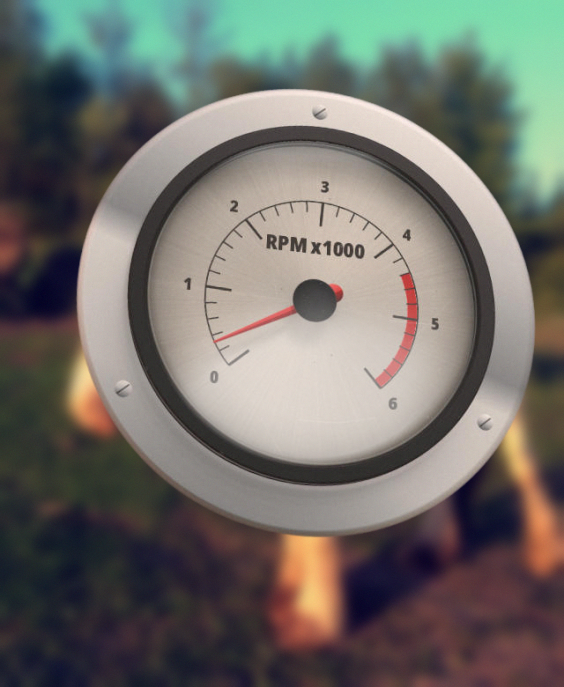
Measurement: 300
